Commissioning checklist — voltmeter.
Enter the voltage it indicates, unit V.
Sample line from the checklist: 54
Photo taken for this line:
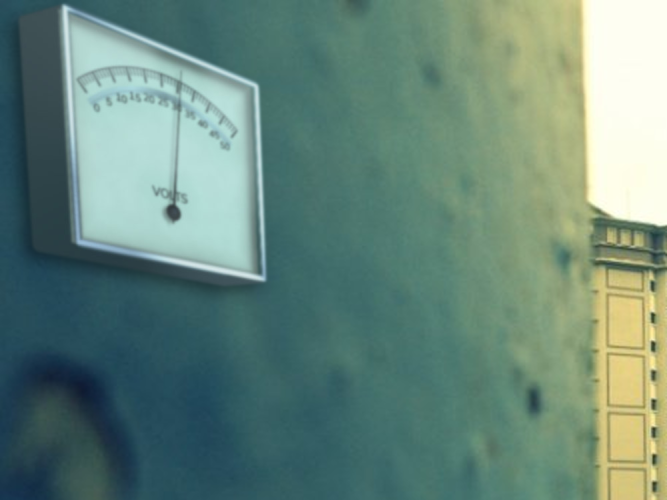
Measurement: 30
